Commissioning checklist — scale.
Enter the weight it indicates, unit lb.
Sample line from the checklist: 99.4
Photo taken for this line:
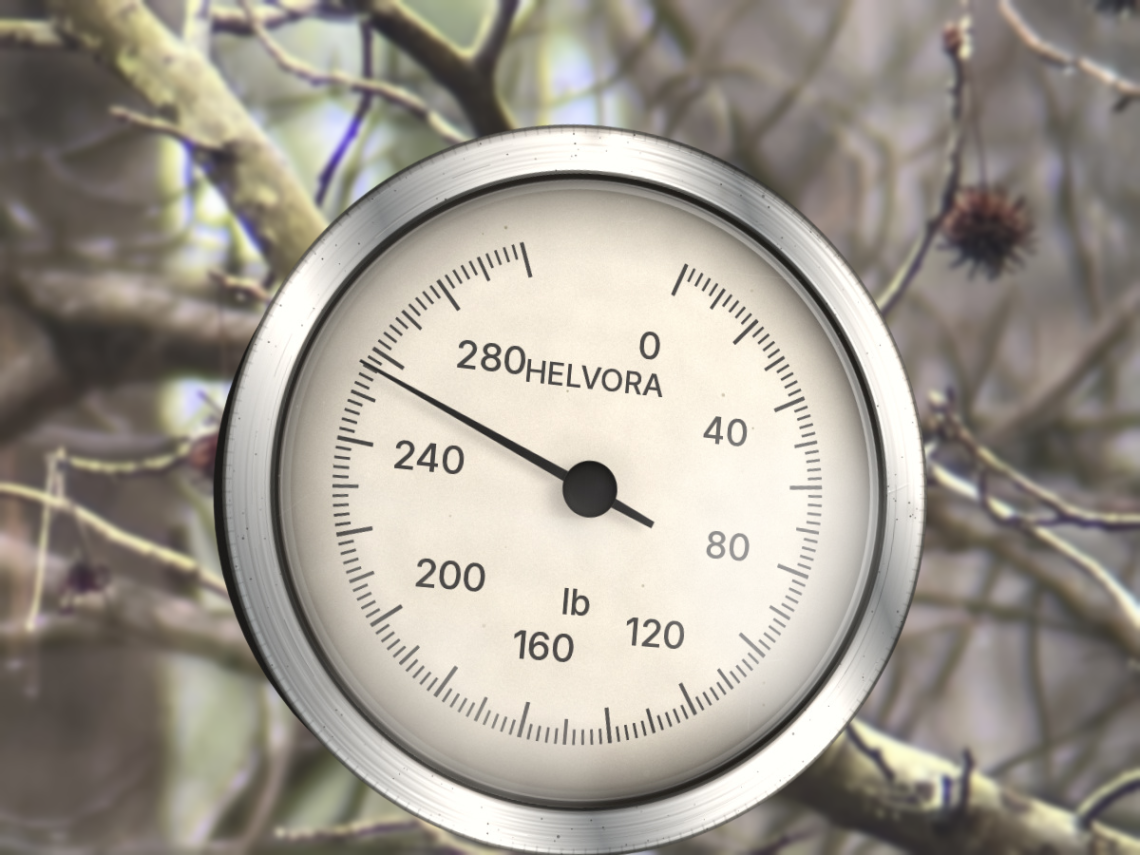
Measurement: 256
